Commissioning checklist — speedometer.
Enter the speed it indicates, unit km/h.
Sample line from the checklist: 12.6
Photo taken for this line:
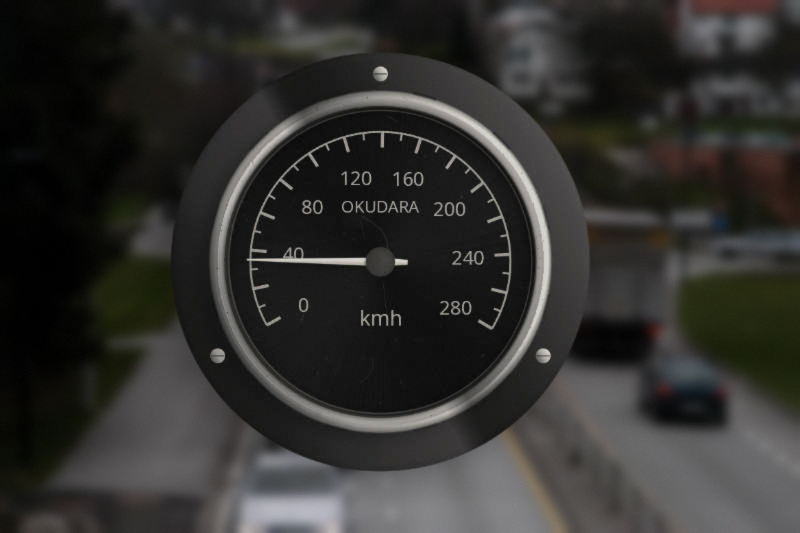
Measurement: 35
